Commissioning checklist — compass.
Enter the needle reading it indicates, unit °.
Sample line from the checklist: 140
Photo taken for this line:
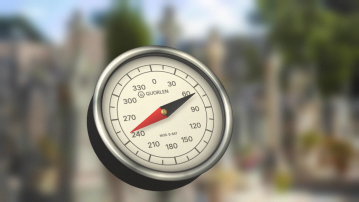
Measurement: 247.5
